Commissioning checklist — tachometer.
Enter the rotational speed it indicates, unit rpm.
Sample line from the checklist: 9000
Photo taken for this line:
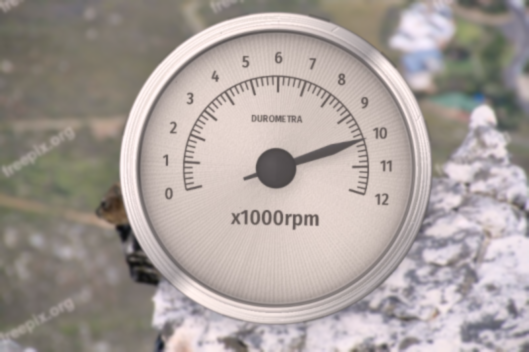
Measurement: 10000
